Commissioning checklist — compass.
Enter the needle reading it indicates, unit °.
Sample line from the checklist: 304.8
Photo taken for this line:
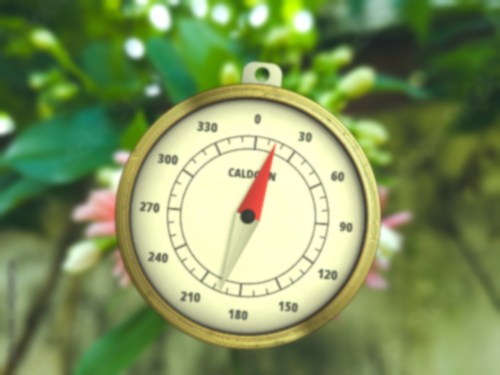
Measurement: 15
